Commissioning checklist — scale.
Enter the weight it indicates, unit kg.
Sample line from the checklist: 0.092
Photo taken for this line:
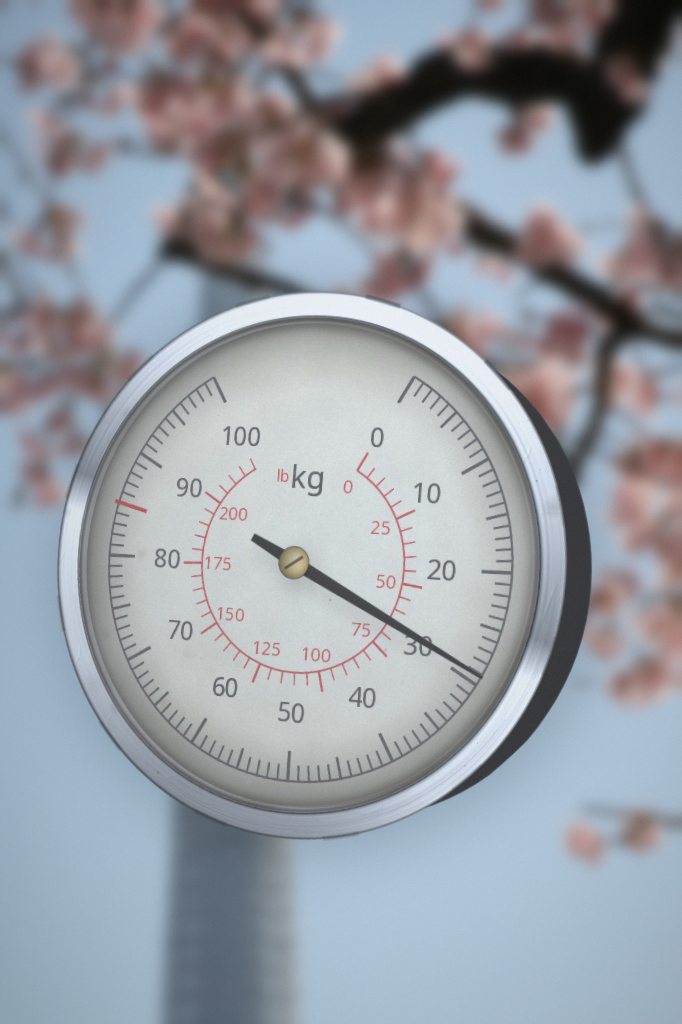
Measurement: 29
